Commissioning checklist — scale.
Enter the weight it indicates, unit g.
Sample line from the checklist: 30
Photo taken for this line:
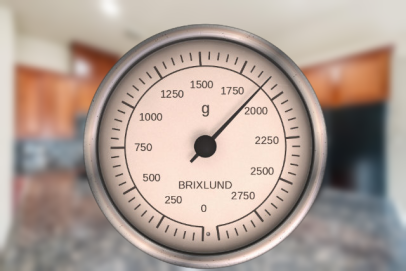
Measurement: 1900
